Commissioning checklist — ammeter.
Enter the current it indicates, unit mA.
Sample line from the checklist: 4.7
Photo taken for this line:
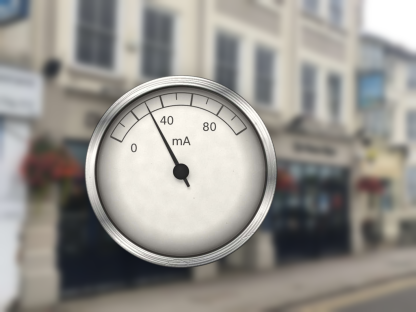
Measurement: 30
